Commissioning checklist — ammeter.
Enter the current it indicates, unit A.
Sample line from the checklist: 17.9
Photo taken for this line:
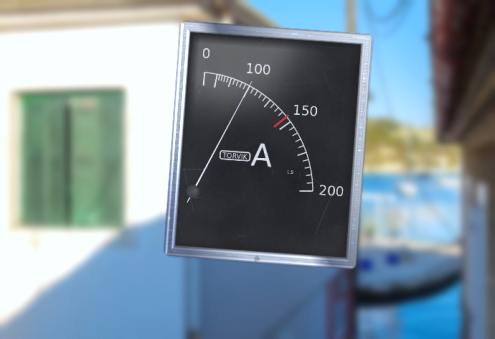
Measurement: 100
